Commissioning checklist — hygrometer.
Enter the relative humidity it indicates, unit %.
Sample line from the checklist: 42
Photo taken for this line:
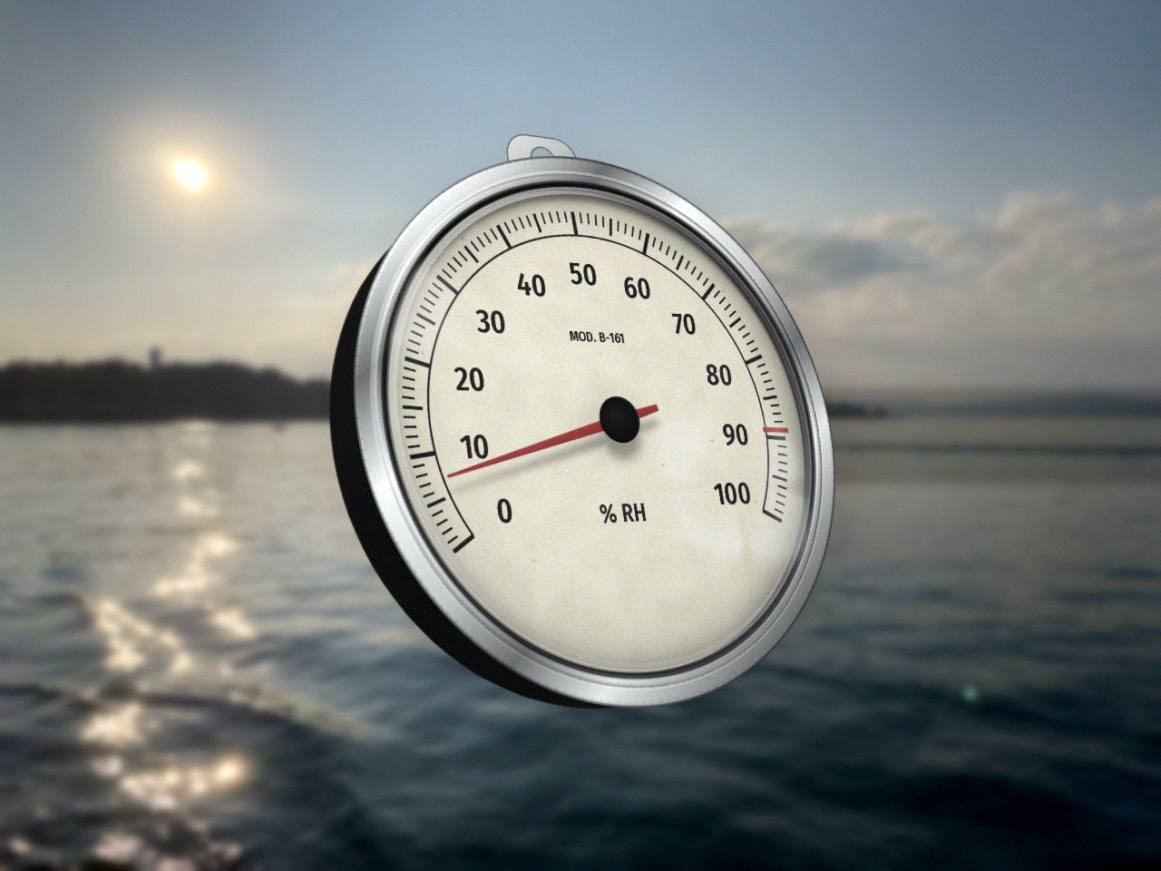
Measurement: 7
